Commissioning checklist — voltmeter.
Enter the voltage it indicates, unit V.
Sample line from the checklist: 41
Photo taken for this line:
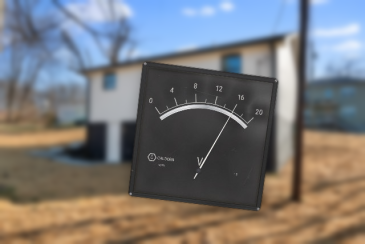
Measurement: 16
